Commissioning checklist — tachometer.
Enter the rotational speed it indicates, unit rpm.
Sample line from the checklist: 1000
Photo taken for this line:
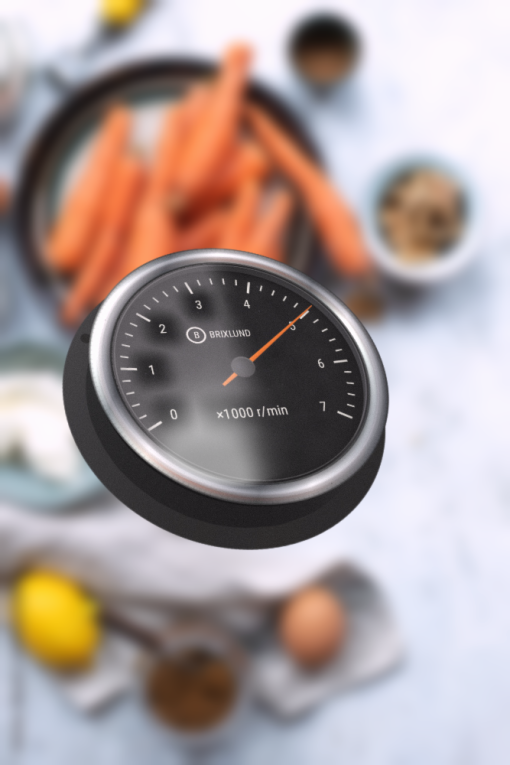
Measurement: 5000
